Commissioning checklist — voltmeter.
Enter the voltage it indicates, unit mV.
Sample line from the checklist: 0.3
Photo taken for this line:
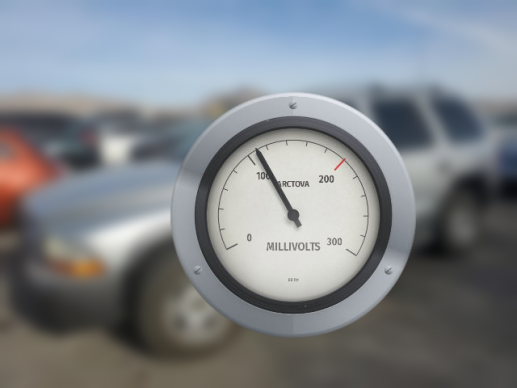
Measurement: 110
